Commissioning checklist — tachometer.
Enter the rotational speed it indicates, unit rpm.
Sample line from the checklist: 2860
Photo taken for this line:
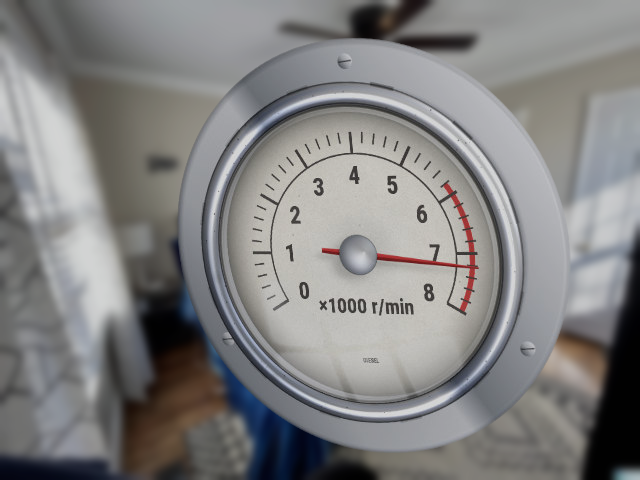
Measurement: 7200
